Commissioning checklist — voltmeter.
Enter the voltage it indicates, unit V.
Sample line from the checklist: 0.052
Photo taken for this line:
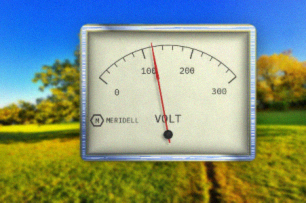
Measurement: 120
